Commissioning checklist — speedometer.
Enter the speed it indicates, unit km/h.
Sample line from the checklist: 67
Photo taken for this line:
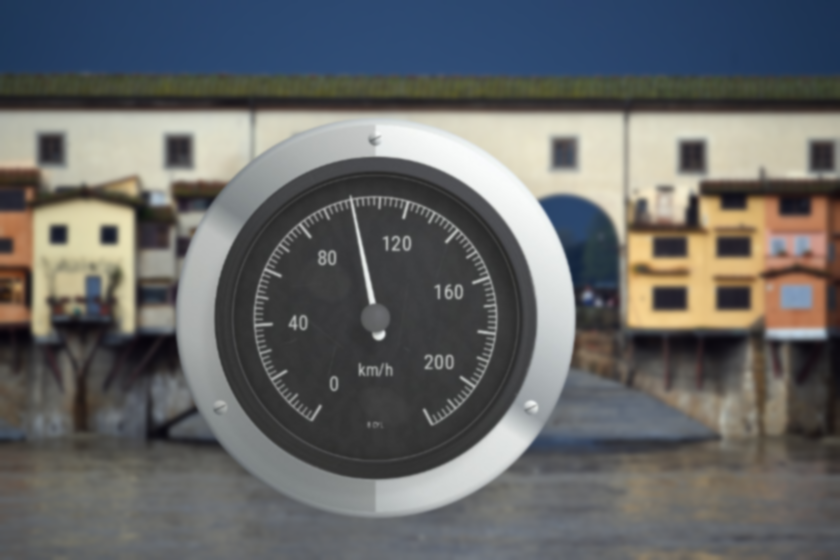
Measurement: 100
